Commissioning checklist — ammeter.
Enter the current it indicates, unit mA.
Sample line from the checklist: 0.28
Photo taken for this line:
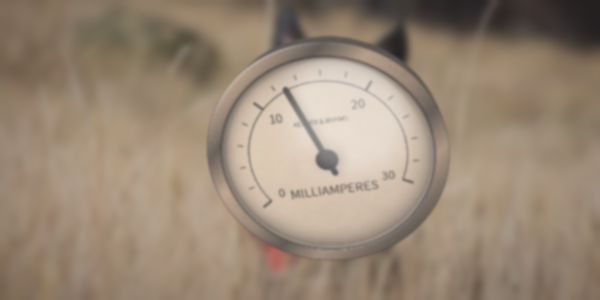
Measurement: 13
